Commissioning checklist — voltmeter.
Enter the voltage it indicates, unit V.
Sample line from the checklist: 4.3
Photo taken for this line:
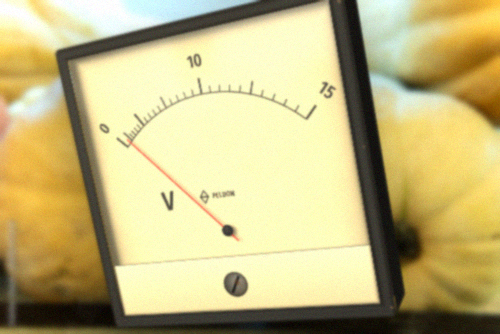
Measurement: 2.5
